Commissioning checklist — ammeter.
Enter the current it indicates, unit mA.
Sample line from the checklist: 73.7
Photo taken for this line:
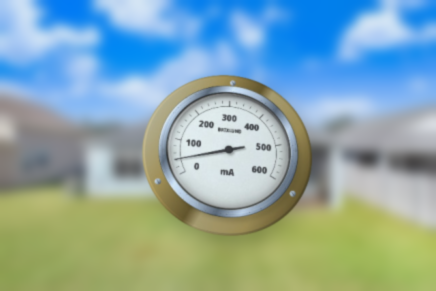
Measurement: 40
